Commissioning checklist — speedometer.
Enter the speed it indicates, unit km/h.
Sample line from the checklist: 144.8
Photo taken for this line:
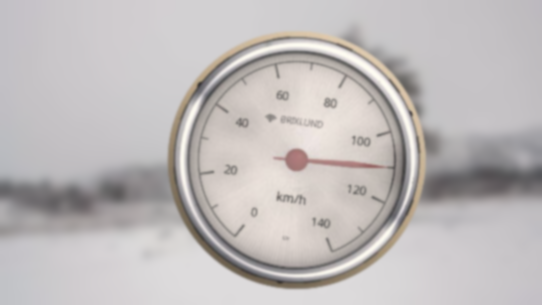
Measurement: 110
